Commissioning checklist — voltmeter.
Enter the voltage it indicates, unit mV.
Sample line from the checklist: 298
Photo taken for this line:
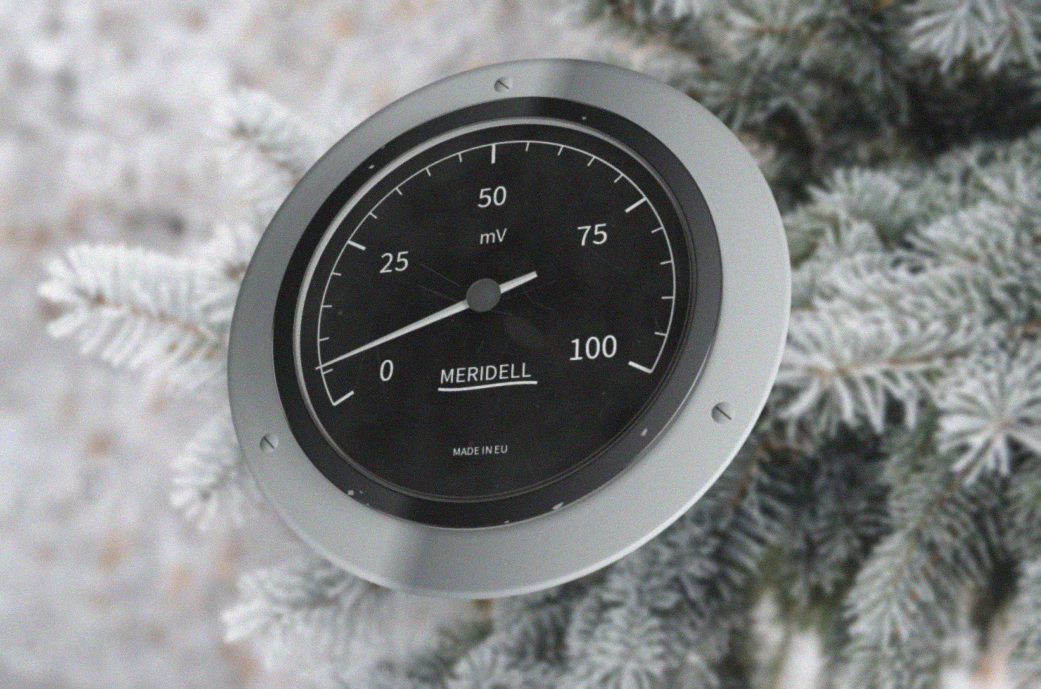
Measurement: 5
